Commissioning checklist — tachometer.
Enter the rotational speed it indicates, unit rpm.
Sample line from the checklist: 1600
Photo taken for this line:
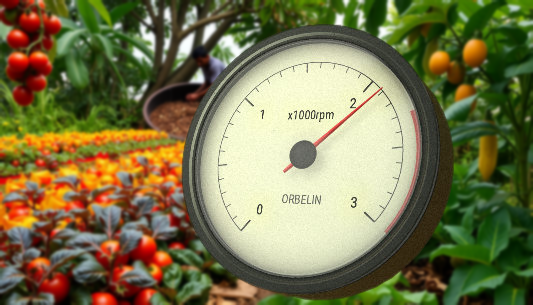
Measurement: 2100
